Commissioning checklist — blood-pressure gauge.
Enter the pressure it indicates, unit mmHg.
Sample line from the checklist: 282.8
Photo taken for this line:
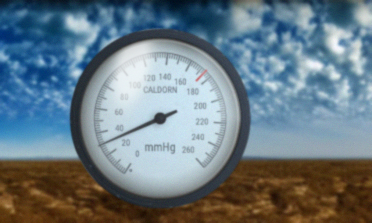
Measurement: 30
